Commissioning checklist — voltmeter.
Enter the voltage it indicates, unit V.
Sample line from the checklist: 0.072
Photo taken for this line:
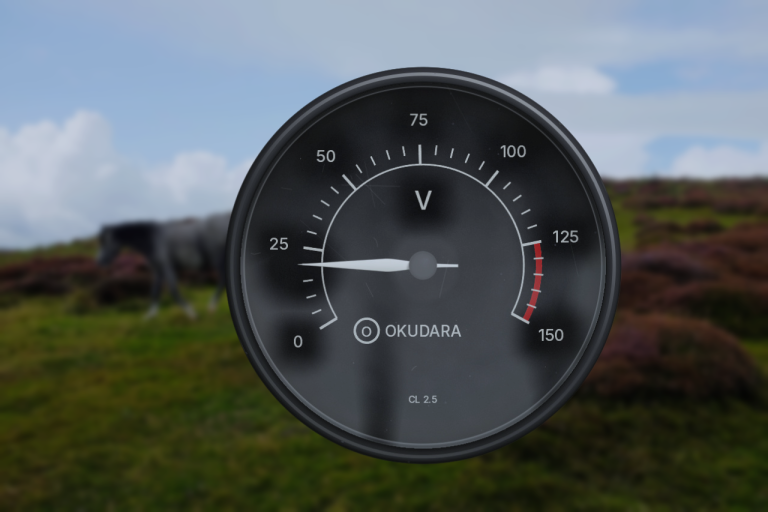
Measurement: 20
